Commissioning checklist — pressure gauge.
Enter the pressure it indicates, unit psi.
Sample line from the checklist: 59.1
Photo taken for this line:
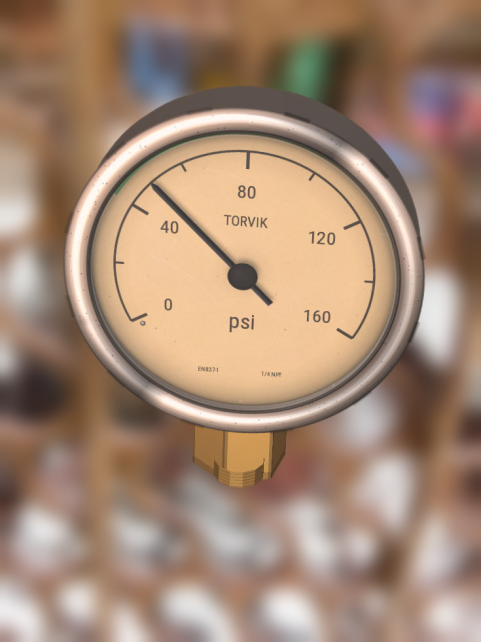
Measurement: 50
